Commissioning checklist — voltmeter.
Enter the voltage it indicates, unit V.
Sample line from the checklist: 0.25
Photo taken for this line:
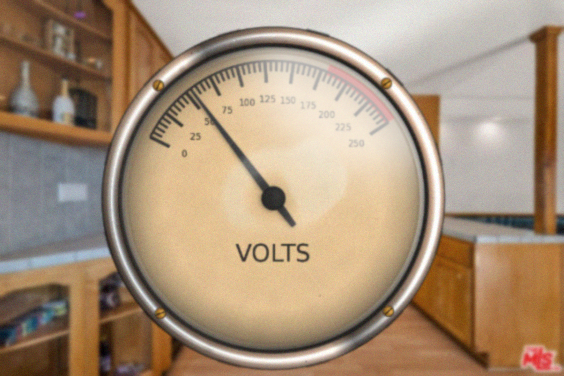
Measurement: 55
